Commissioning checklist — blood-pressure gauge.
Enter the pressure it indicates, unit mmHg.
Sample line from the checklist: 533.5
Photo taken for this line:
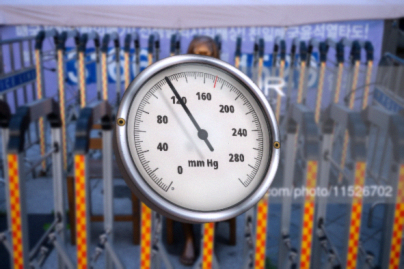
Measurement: 120
